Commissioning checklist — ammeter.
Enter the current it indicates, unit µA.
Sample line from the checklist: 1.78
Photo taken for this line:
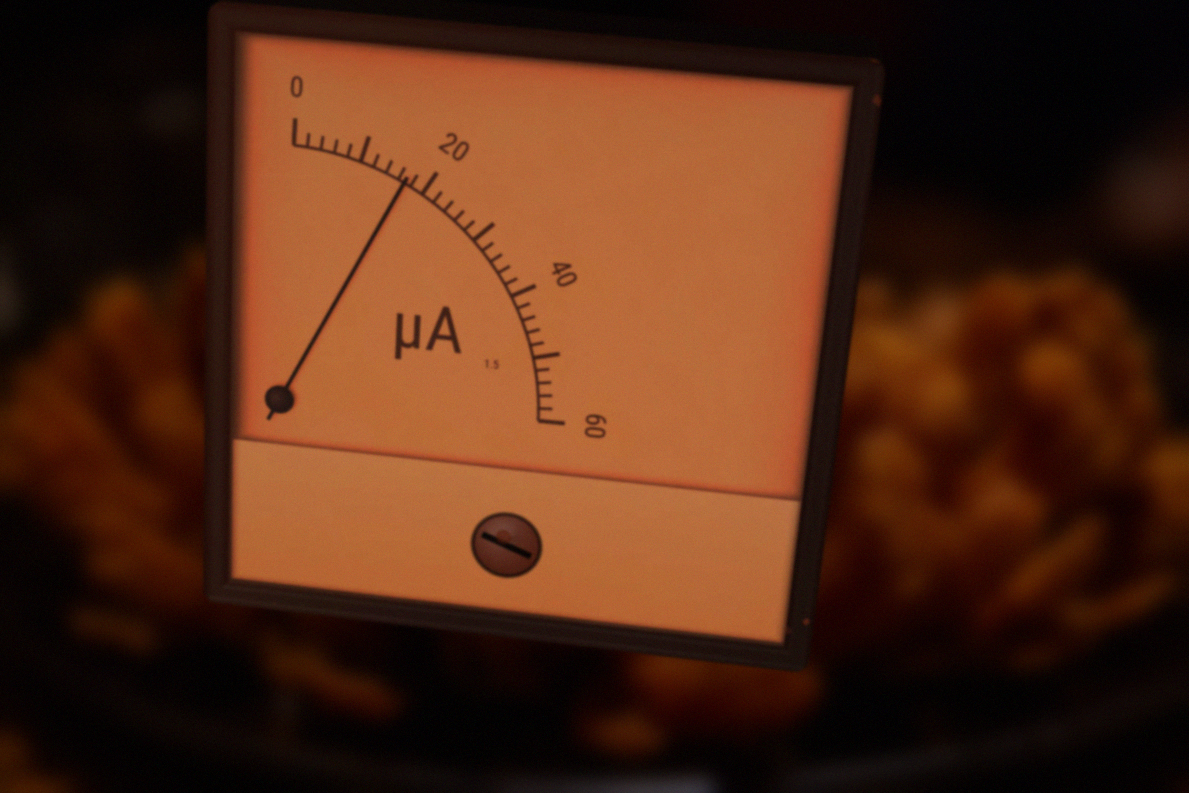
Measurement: 17
